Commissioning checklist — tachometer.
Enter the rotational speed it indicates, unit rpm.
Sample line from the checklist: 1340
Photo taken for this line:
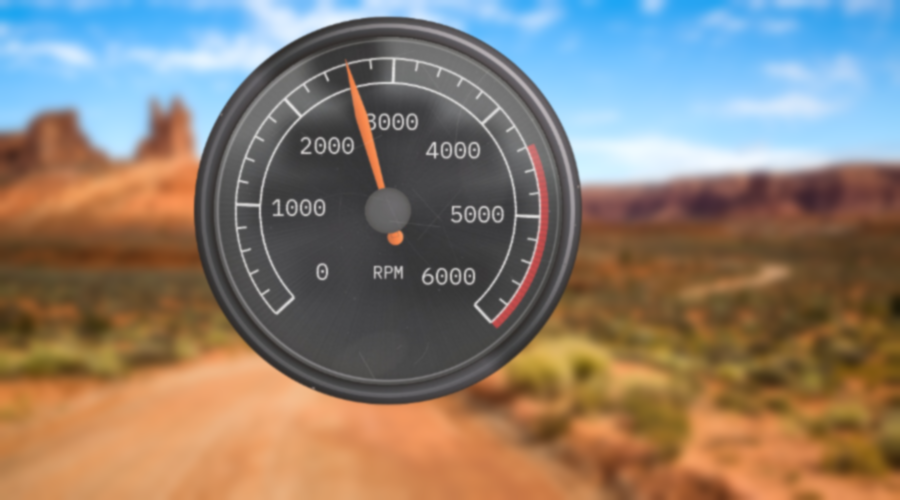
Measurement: 2600
